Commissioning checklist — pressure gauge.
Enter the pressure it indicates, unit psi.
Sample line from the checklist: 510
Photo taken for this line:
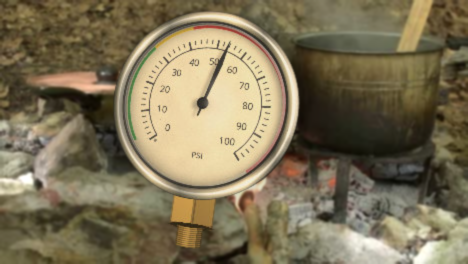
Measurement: 54
